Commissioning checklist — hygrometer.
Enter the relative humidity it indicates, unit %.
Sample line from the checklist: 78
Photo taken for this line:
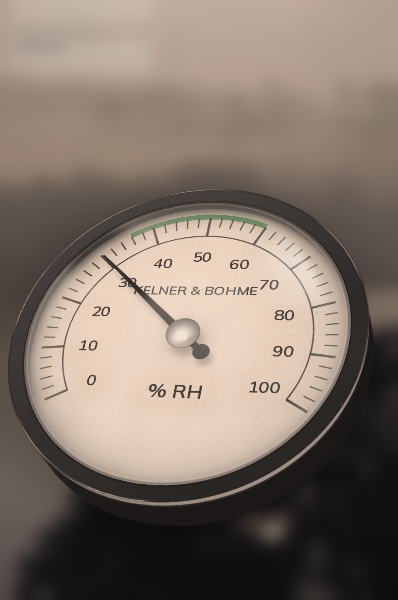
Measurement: 30
